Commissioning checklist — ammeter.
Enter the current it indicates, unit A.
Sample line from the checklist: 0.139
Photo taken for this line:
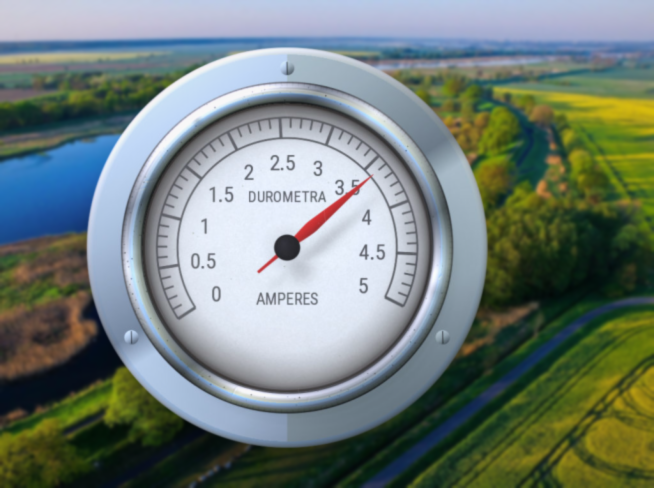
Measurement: 3.6
